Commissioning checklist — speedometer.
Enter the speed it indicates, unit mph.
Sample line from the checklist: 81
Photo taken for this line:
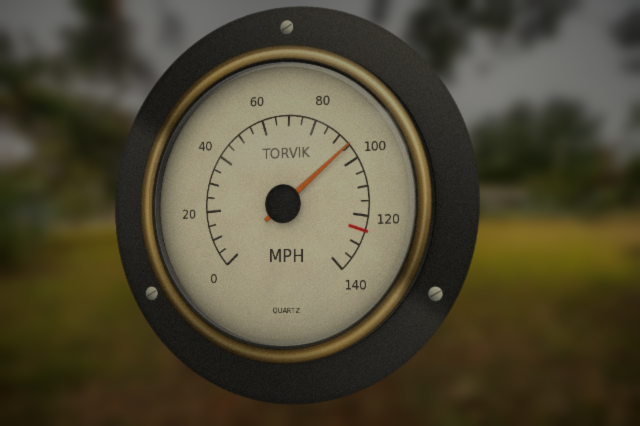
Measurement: 95
